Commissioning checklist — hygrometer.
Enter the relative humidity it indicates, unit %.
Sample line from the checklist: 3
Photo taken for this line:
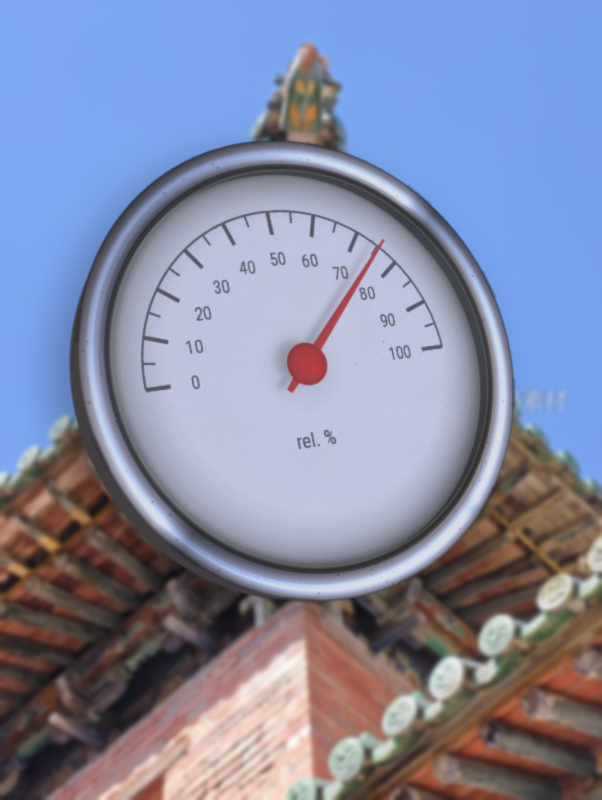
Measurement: 75
